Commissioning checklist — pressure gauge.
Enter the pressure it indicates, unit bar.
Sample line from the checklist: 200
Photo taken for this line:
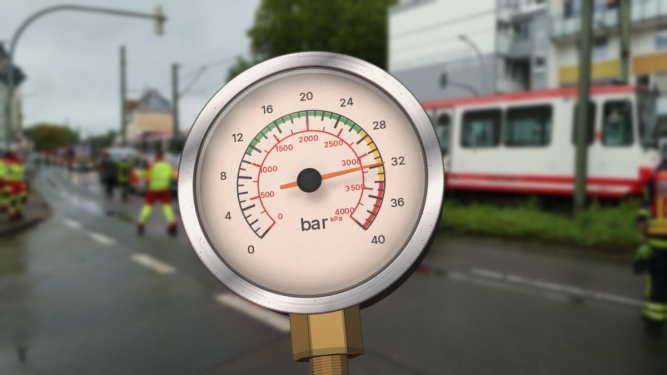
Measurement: 32
